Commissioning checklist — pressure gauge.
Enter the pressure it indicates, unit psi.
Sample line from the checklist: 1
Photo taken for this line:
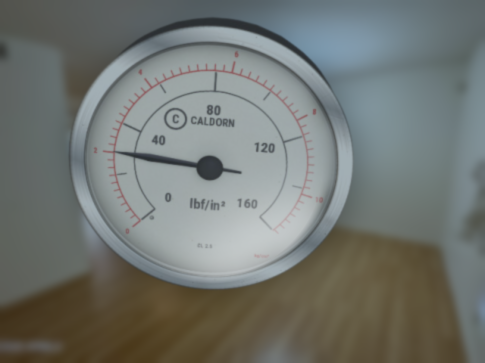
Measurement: 30
